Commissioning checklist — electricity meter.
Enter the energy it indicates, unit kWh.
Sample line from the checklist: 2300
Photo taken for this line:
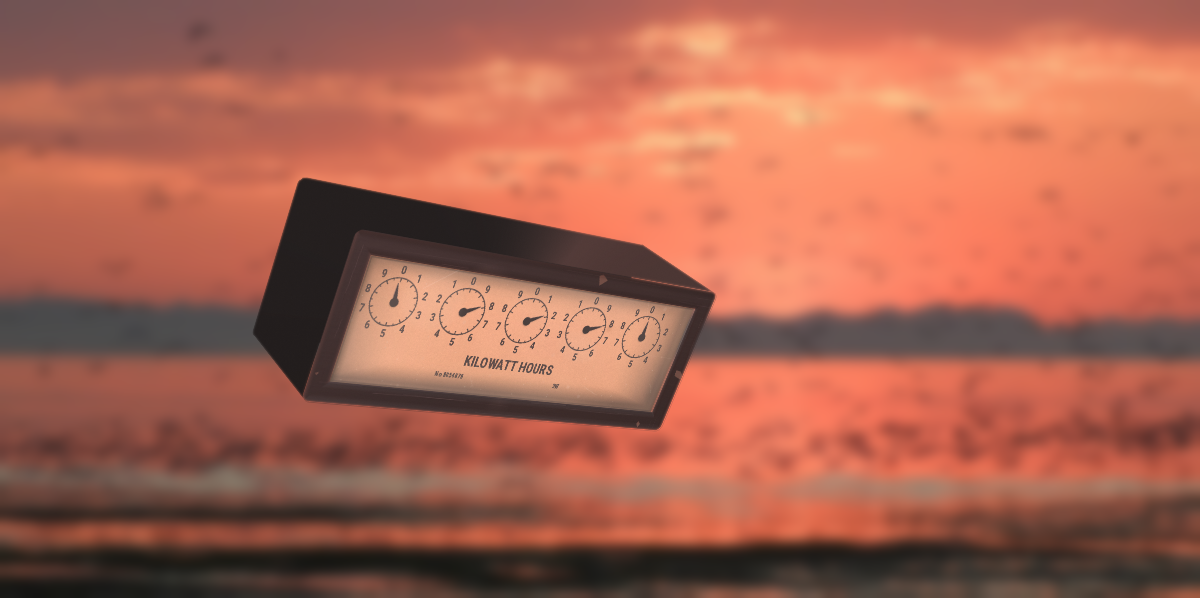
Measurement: 98180
